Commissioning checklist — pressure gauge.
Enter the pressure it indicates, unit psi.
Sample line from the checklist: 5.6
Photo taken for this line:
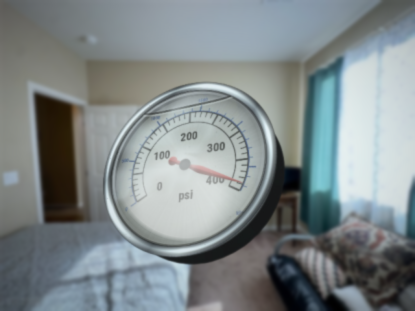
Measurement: 390
